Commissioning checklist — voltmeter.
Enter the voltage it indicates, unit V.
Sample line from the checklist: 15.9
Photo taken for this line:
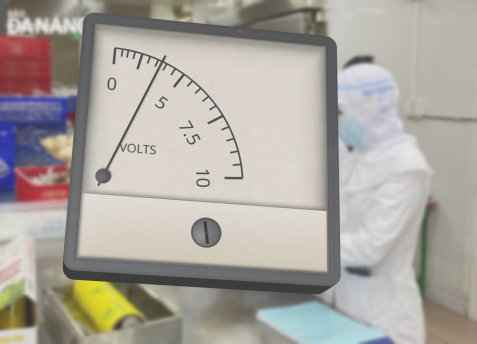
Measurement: 3.75
